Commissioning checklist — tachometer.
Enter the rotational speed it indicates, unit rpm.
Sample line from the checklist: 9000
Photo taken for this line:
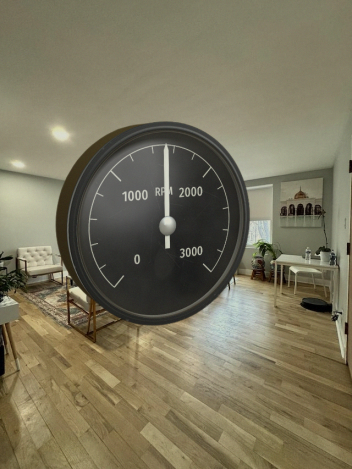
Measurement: 1500
